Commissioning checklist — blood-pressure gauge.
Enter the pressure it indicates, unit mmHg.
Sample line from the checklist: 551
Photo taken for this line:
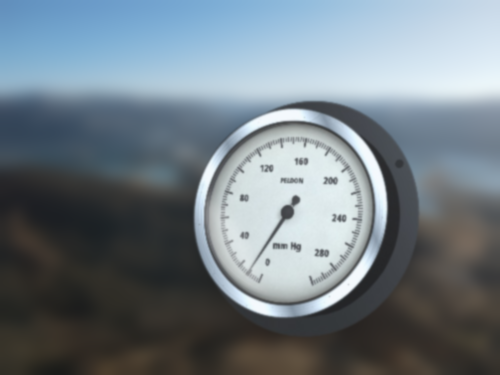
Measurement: 10
